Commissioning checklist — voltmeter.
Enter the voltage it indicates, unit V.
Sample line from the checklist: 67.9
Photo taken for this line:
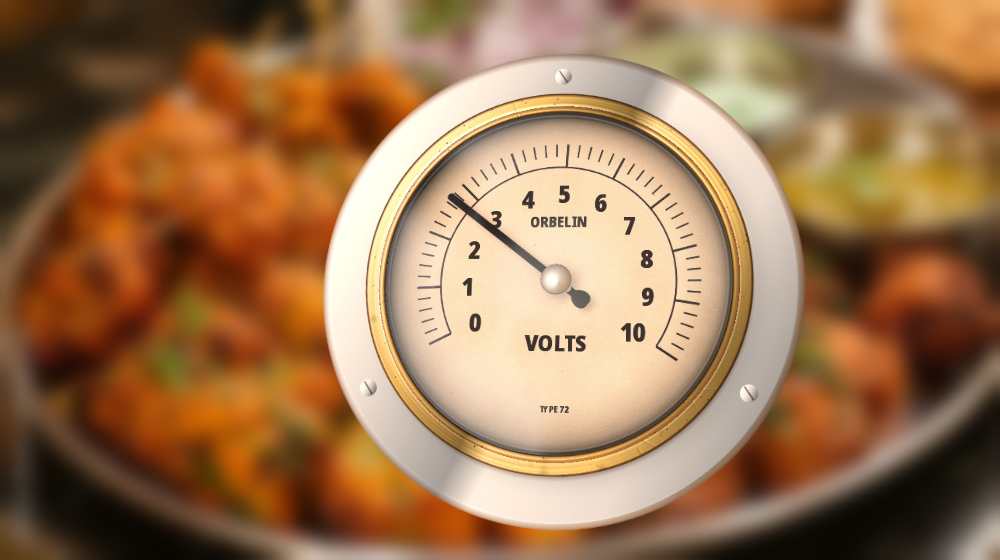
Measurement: 2.7
